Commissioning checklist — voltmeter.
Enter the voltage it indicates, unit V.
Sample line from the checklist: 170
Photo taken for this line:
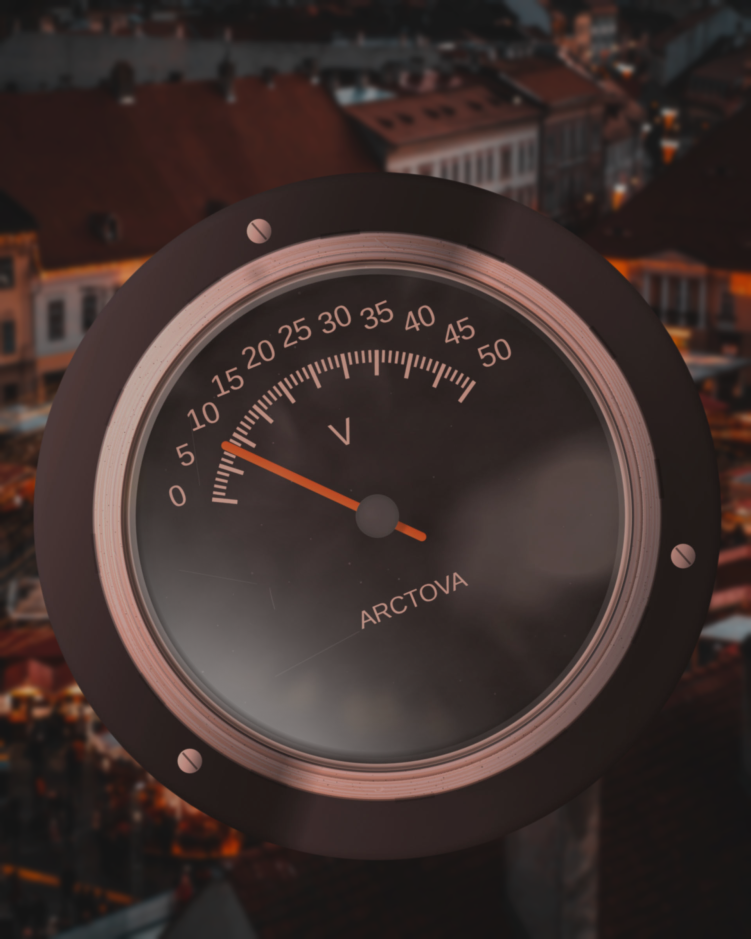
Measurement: 8
